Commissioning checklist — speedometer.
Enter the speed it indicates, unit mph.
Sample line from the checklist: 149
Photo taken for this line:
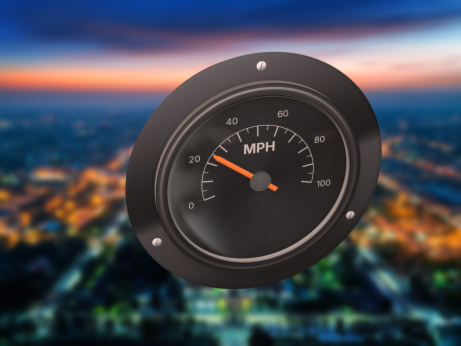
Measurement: 25
